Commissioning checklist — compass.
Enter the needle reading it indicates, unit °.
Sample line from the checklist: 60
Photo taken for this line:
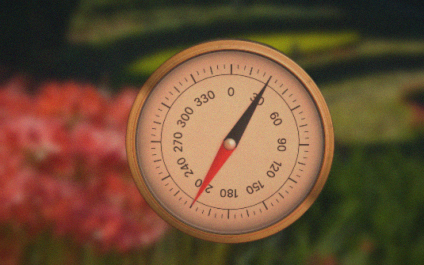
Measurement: 210
